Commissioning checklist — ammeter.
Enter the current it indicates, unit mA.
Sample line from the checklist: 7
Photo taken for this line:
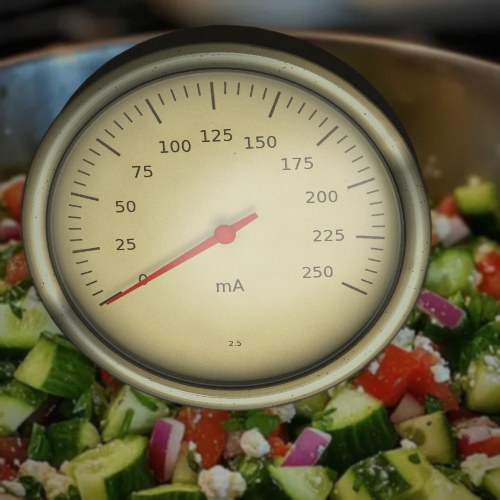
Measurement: 0
